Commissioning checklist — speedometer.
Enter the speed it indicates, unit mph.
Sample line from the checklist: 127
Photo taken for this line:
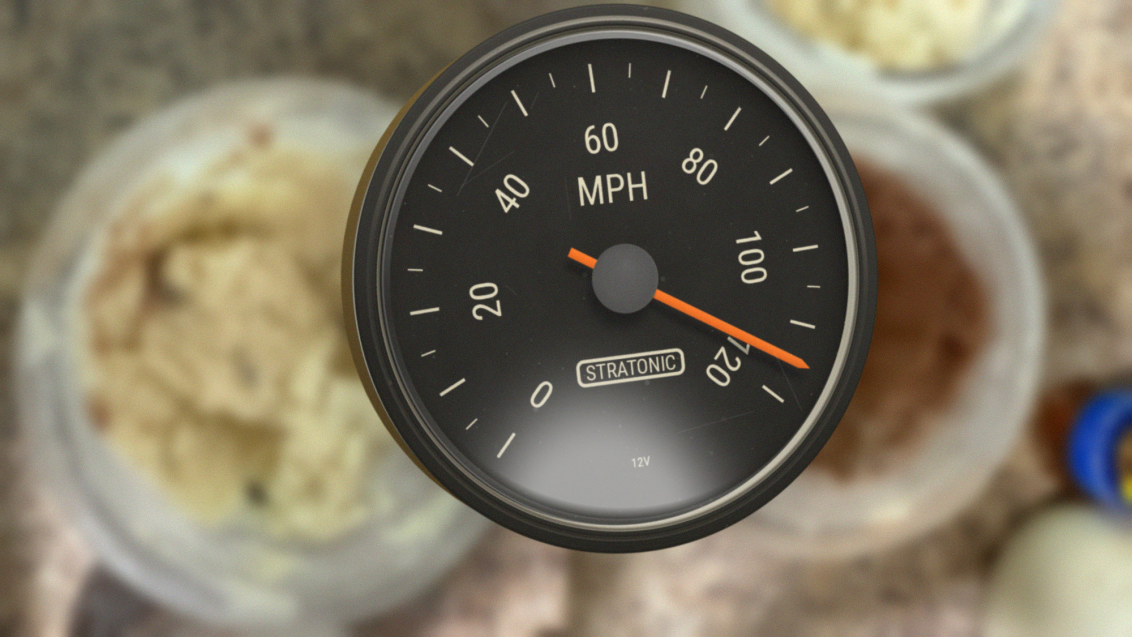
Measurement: 115
